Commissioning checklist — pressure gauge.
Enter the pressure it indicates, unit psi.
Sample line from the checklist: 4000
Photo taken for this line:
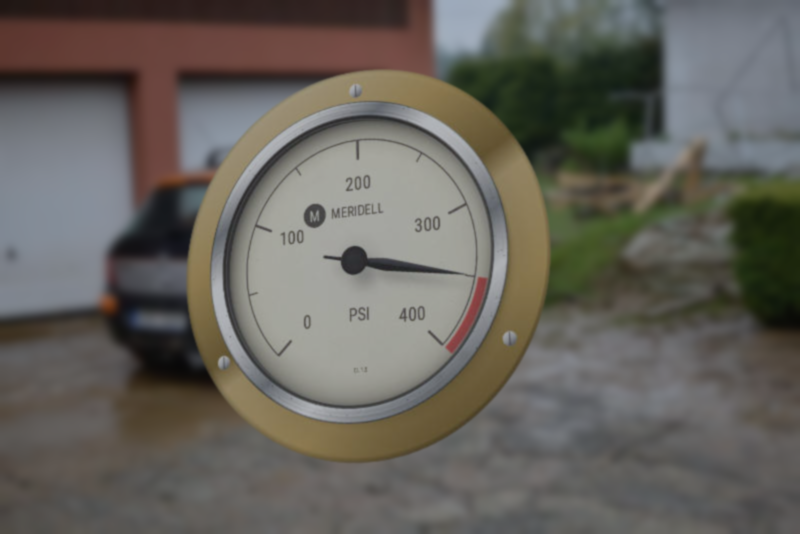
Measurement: 350
